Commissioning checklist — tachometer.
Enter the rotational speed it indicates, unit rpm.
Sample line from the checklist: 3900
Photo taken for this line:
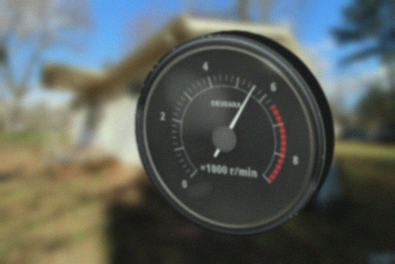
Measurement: 5600
